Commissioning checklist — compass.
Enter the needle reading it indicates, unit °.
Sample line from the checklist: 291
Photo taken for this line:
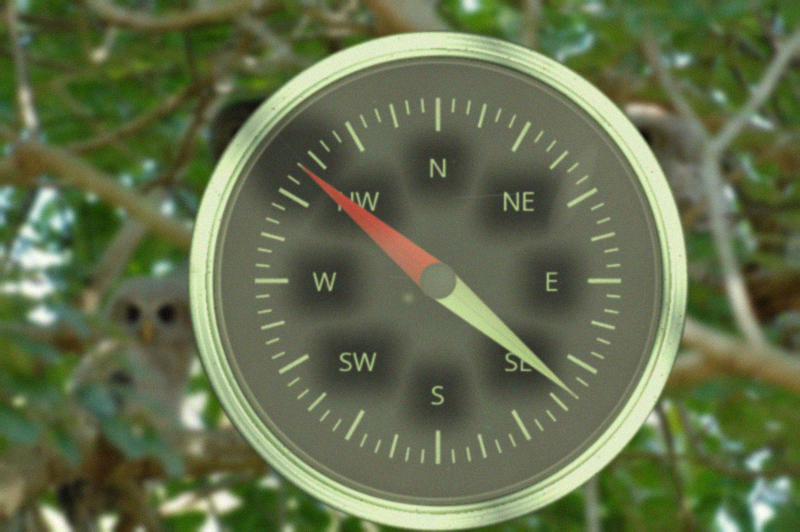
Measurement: 310
